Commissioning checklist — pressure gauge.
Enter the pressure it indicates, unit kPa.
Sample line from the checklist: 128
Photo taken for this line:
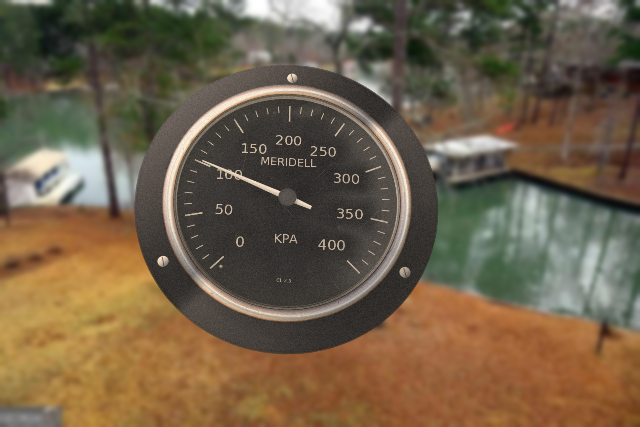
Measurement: 100
